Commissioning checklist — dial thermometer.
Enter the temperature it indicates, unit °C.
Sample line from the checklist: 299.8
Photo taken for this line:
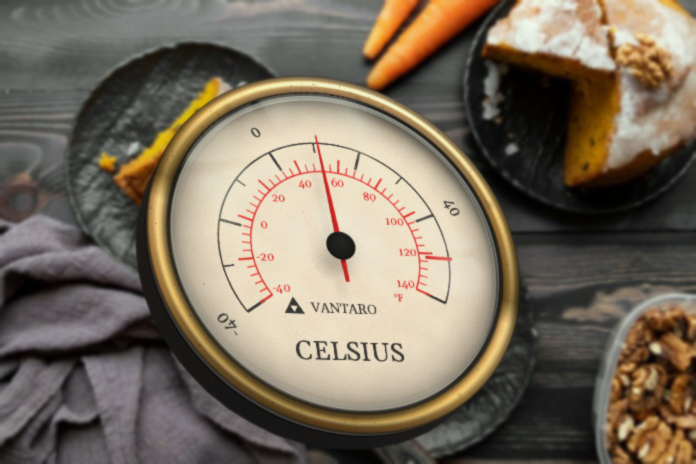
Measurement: 10
